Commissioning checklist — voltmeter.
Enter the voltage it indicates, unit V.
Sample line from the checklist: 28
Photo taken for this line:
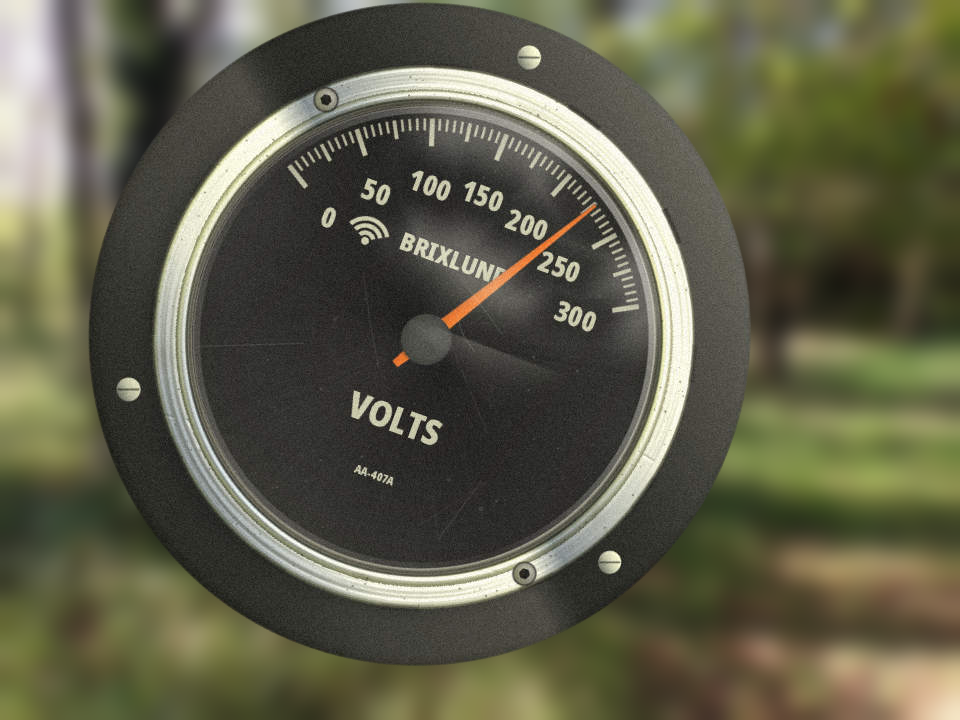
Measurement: 225
